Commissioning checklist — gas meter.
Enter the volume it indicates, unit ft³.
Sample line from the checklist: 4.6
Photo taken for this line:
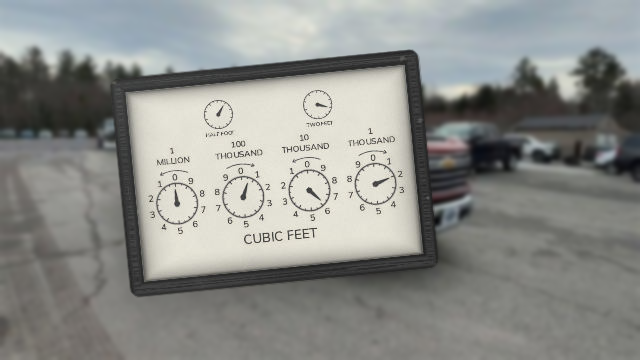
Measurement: 6200
